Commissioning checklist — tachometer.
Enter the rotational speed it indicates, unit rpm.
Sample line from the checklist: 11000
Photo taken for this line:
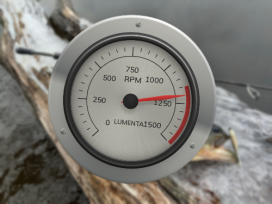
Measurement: 1200
